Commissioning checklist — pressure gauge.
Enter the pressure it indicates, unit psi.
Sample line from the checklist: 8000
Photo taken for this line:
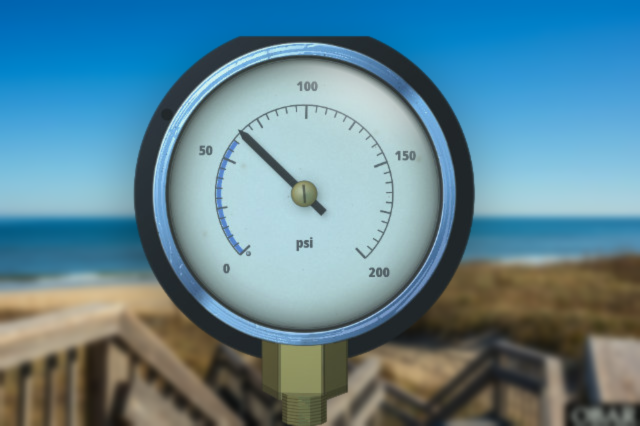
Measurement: 65
